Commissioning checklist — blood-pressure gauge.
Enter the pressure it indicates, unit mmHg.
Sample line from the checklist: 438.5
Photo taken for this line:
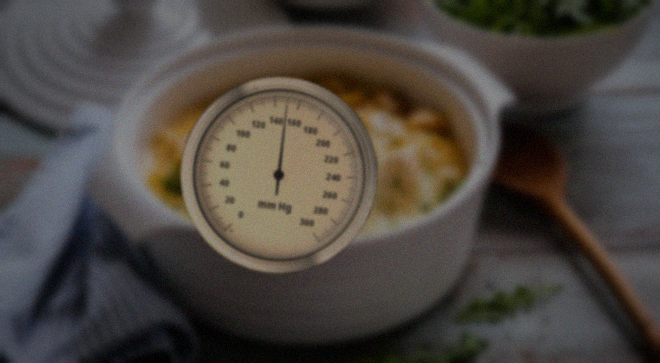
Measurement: 150
